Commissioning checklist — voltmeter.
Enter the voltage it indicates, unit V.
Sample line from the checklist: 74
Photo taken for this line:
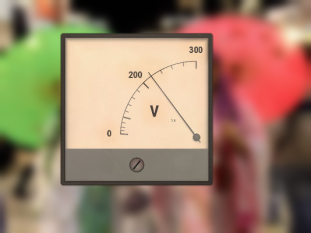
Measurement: 220
